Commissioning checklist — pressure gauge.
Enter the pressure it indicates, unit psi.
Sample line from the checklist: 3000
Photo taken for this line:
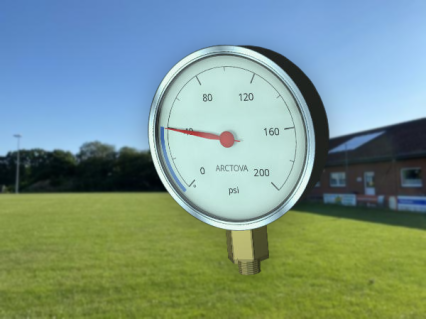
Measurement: 40
